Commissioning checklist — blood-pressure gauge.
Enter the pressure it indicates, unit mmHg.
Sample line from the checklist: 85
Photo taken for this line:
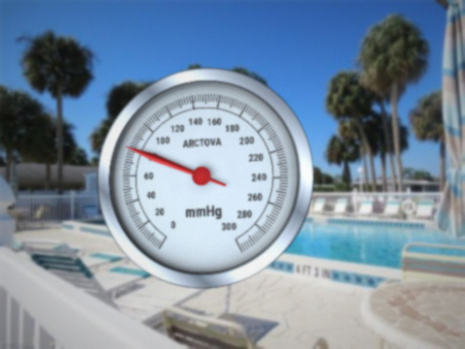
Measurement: 80
